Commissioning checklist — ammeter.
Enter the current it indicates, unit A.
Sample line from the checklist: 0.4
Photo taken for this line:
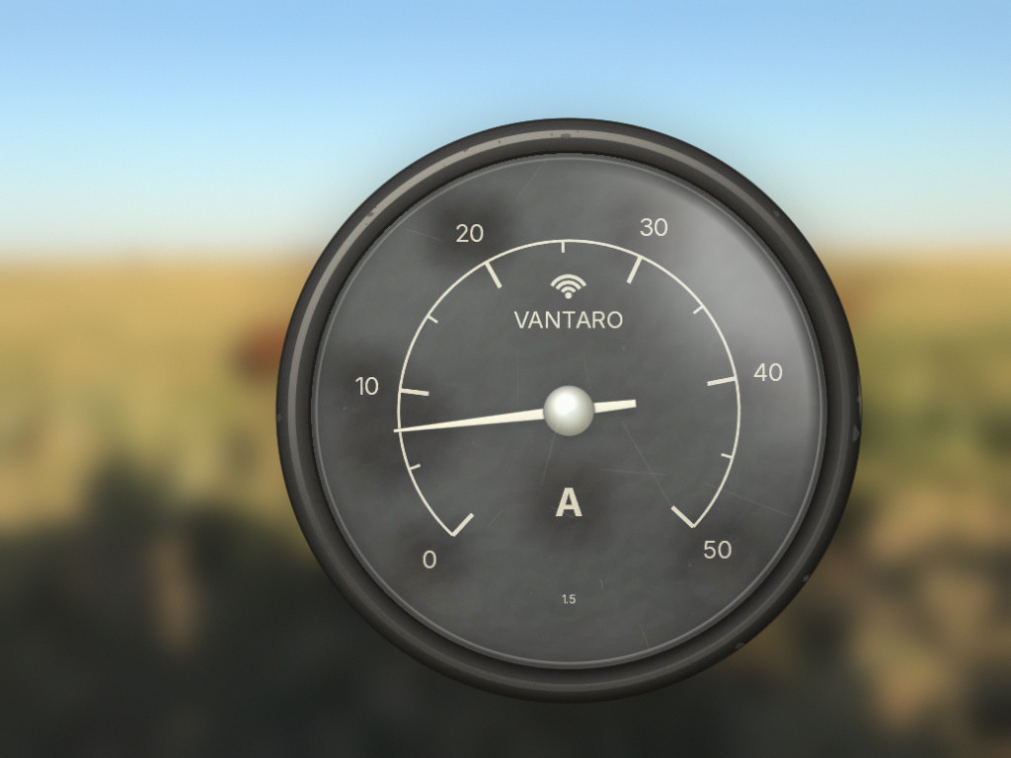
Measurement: 7.5
